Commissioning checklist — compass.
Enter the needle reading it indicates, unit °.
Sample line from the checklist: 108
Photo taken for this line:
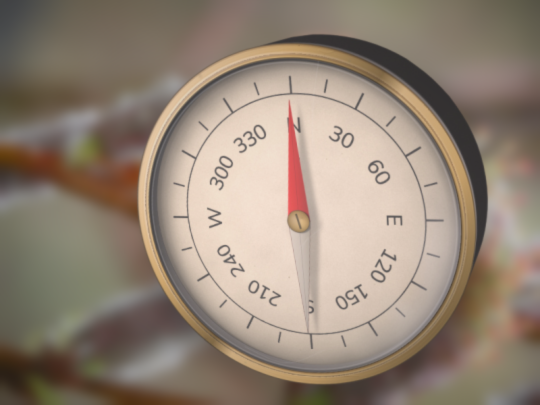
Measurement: 0
